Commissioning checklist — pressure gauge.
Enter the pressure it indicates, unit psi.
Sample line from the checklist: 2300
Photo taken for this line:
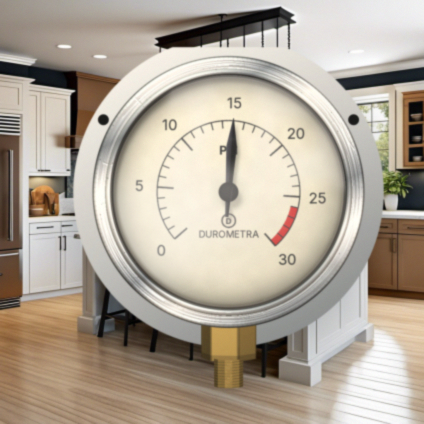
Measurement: 15
